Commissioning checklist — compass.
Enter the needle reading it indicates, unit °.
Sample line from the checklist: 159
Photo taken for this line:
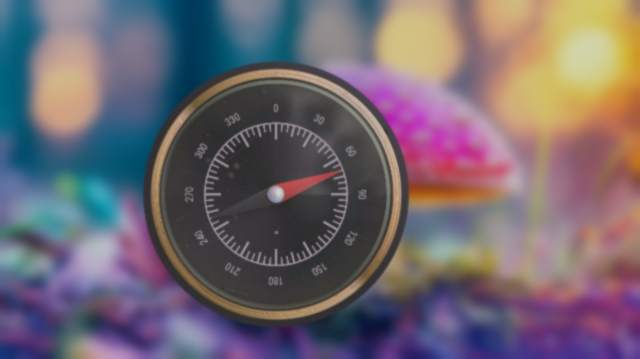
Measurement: 70
